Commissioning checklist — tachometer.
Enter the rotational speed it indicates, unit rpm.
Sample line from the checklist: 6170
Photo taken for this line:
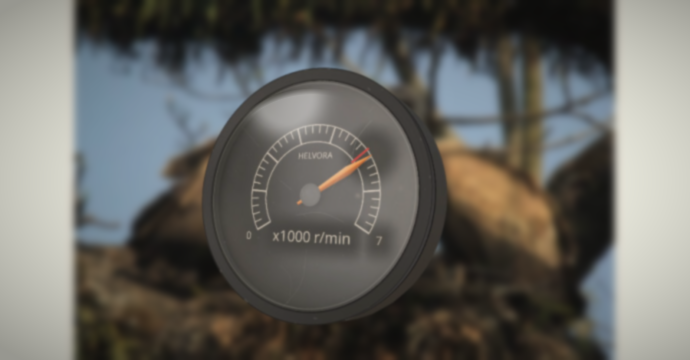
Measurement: 5200
